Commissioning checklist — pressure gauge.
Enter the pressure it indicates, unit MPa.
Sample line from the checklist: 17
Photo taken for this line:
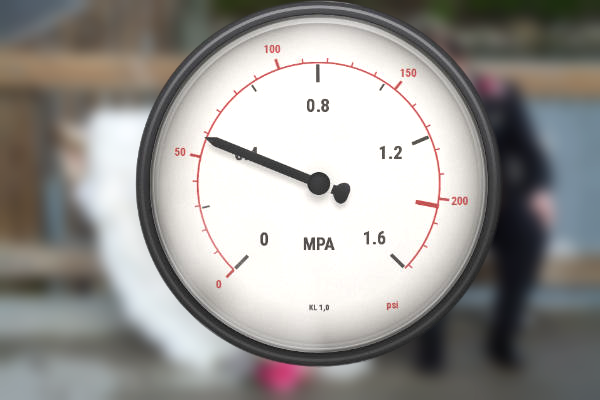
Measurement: 0.4
